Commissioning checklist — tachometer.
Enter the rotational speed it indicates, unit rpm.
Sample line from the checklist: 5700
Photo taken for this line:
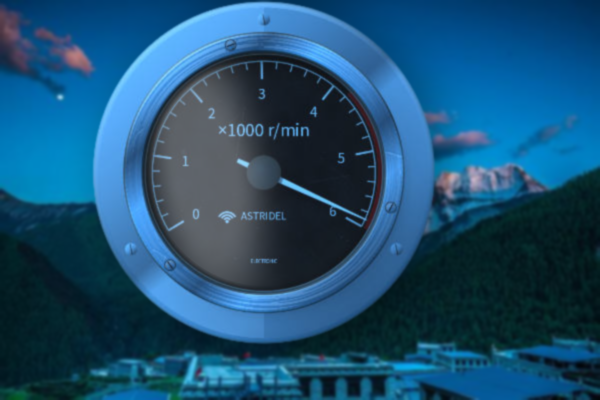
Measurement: 5900
